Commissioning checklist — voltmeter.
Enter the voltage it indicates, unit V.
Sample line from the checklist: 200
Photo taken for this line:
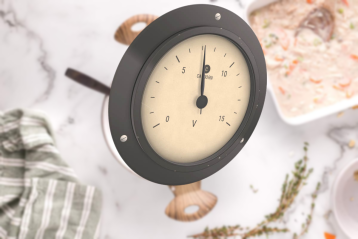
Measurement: 7
